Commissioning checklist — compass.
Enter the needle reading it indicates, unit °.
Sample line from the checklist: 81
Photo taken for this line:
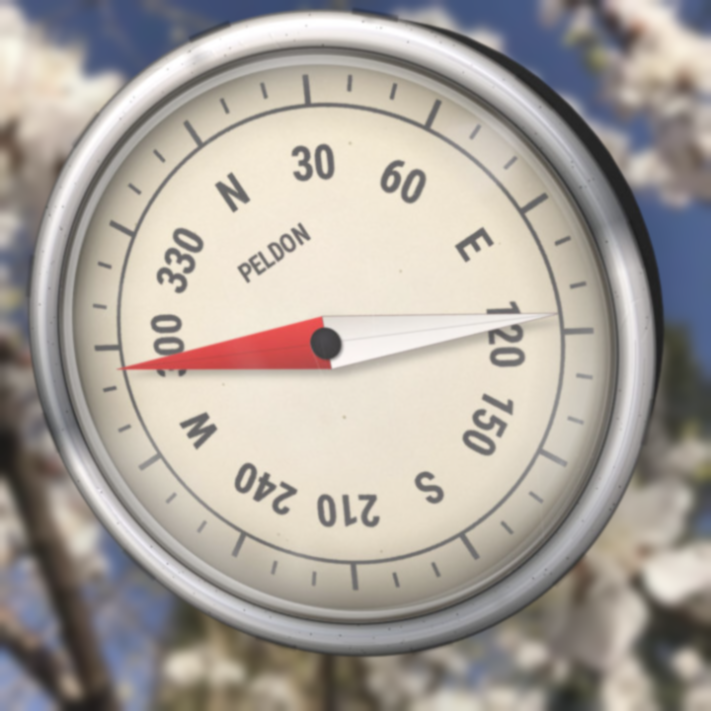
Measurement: 295
